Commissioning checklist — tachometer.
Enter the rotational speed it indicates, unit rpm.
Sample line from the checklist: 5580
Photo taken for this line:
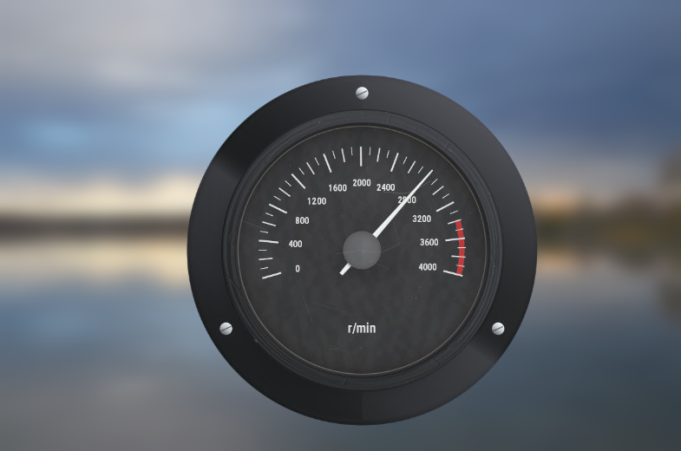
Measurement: 2800
